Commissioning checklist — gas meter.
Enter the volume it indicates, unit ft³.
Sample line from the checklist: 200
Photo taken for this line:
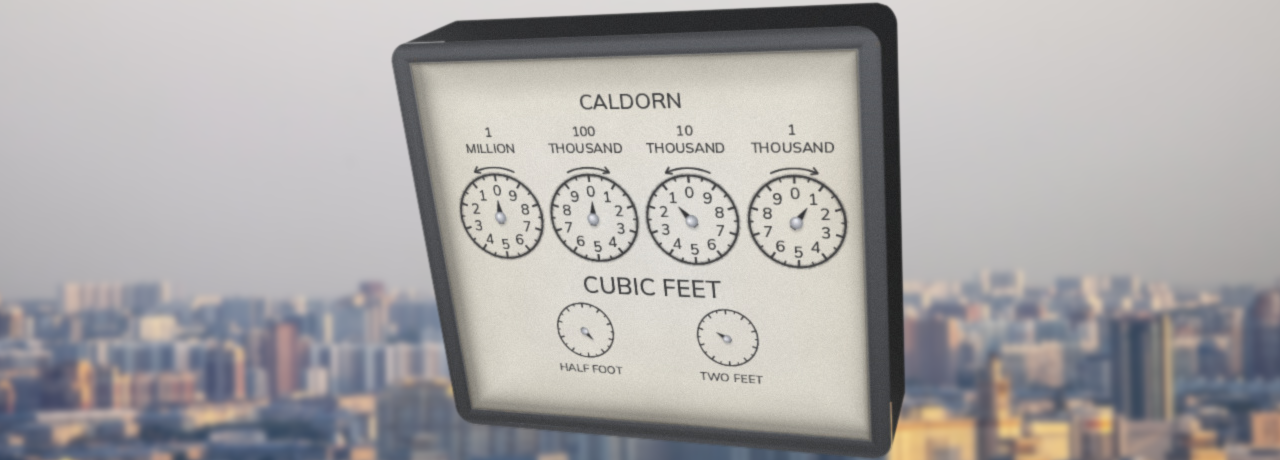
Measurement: 1100
